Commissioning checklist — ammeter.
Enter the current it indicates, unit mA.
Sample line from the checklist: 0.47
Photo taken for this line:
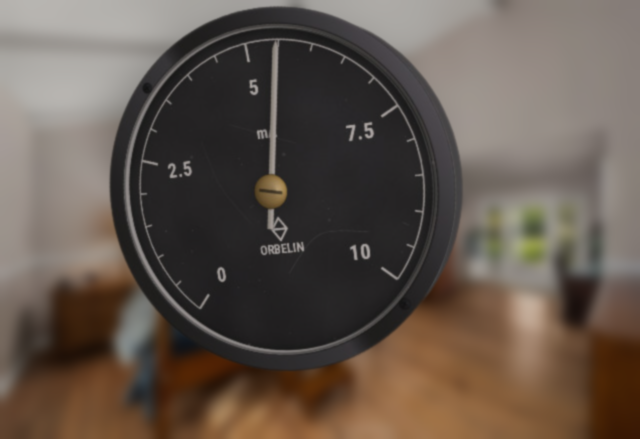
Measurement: 5.5
